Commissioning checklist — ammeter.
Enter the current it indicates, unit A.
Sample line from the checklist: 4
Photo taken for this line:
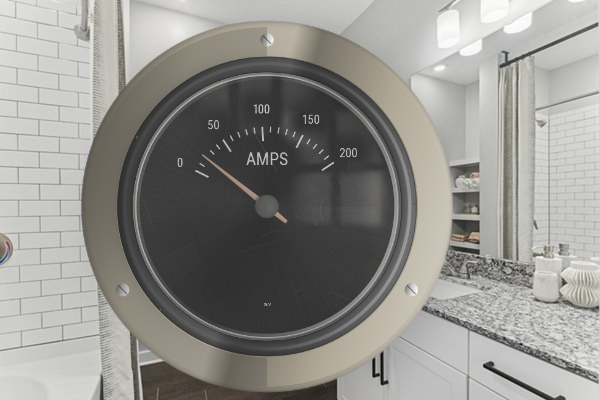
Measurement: 20
